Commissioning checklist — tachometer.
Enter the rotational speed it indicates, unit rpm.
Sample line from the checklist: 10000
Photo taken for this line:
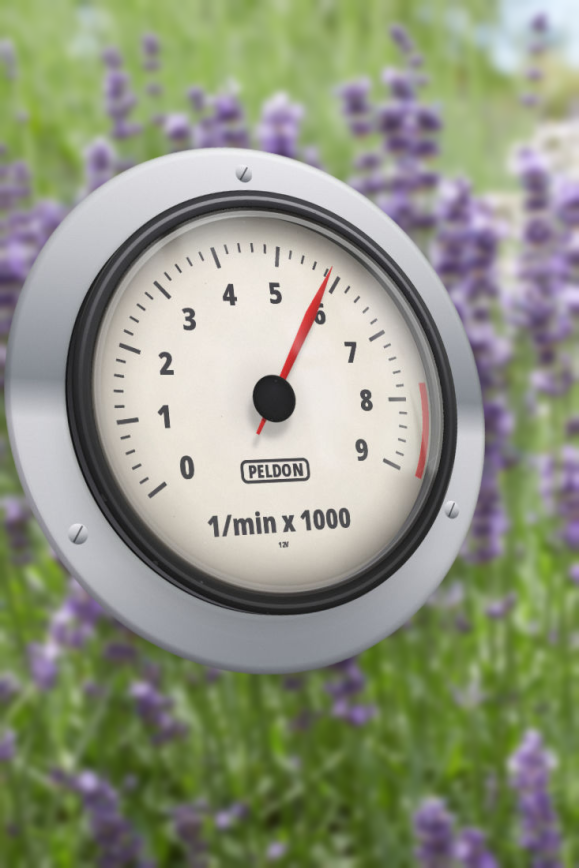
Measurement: 5800
